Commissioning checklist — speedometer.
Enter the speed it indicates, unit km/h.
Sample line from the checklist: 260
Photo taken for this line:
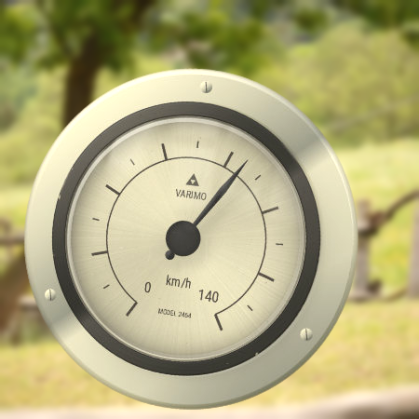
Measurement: 85
